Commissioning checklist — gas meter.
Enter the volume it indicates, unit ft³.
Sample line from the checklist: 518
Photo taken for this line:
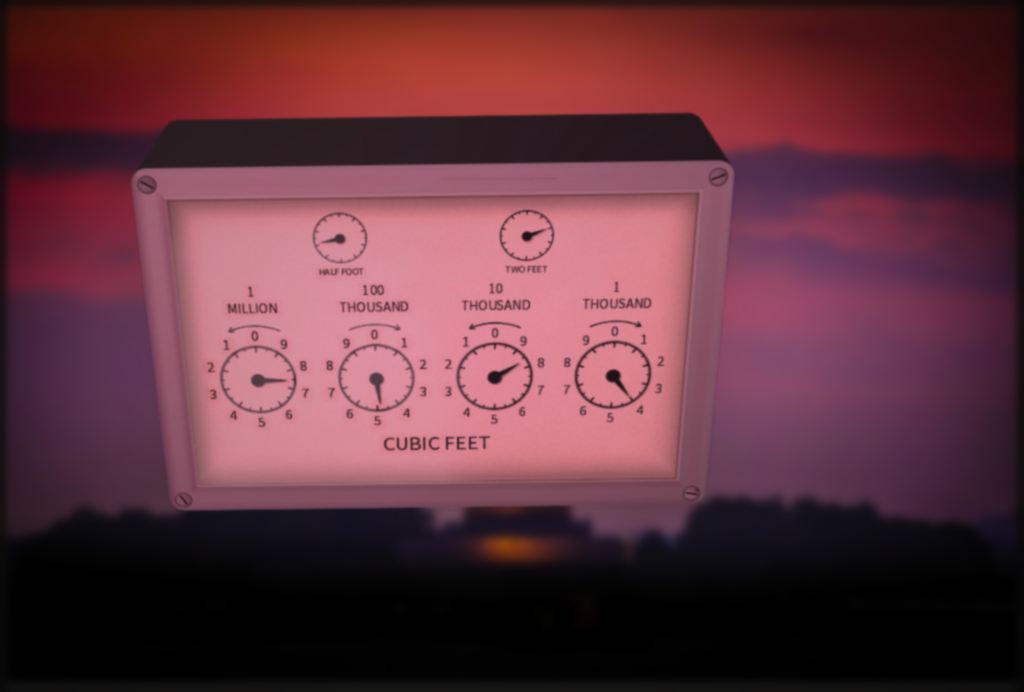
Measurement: 748400
